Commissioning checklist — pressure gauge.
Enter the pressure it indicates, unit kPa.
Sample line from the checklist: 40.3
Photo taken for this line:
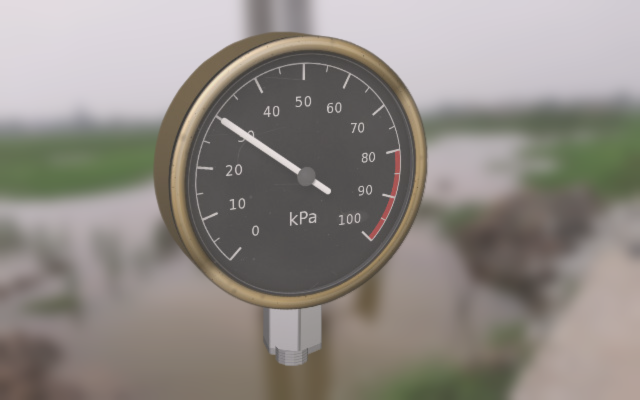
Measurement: 30
